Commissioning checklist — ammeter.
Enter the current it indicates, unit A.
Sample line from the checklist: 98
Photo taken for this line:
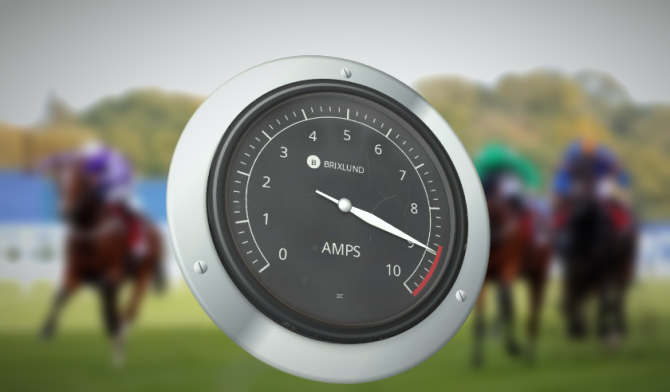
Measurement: 9
